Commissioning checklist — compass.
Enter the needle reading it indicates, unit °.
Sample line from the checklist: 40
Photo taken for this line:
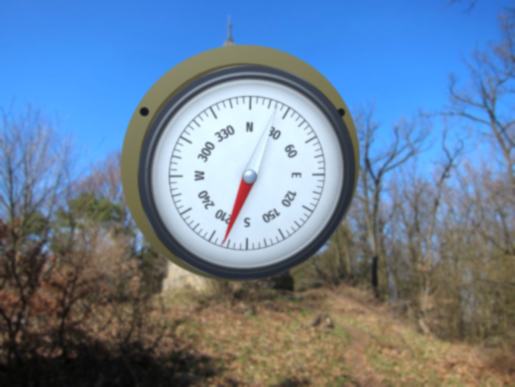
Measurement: 200
